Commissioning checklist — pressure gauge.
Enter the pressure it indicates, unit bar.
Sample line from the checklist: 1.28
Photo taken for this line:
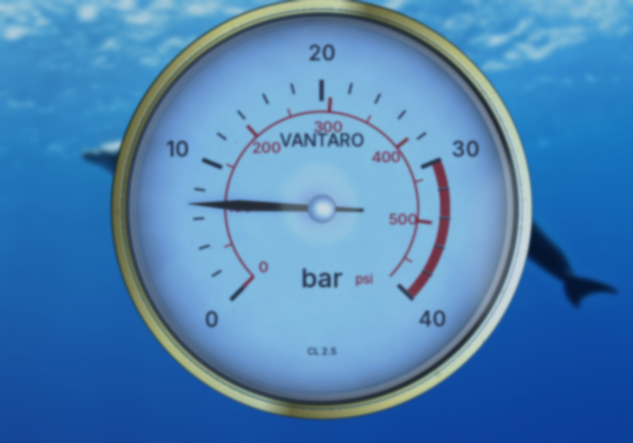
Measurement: 7
